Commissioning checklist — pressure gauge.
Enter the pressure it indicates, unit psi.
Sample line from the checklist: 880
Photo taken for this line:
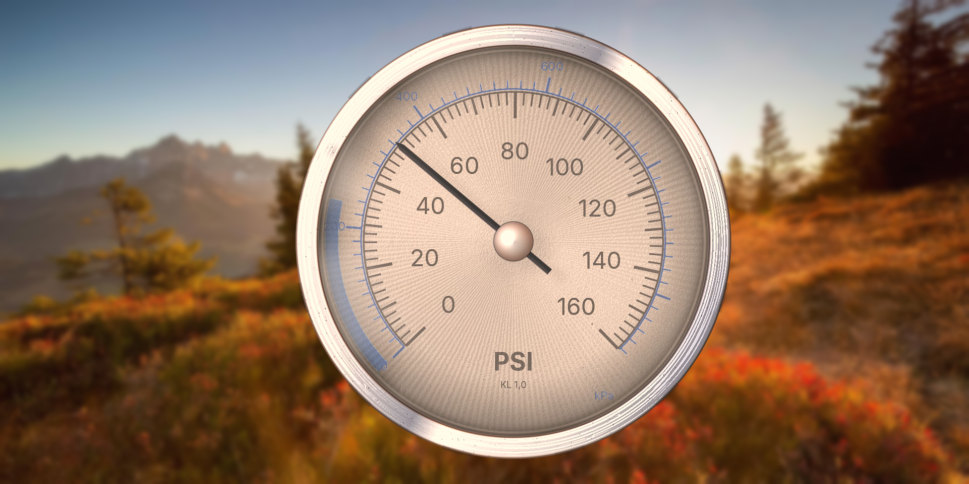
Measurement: 50
